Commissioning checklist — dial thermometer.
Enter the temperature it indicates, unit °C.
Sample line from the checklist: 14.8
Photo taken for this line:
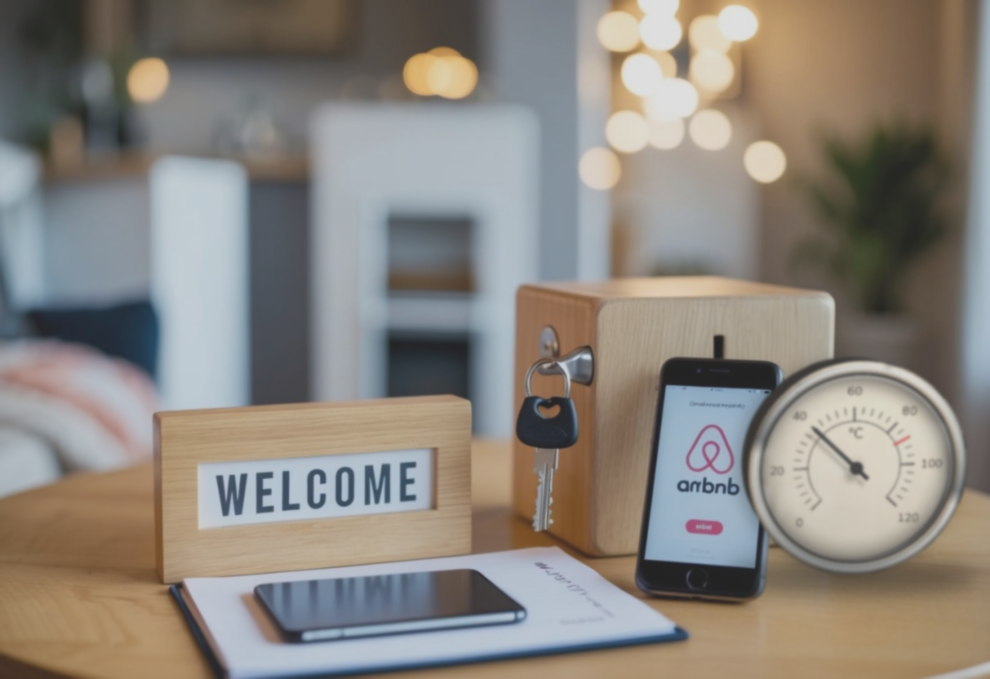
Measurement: 40
